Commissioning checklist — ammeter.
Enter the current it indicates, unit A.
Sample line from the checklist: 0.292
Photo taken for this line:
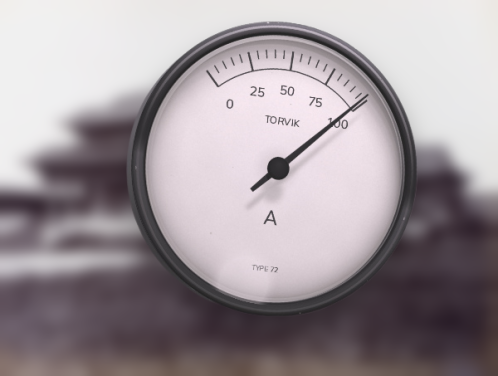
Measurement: 97.5
